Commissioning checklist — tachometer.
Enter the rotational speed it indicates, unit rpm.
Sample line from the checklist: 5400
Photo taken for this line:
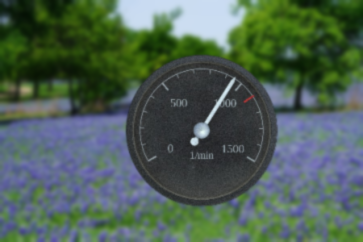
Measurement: 950
